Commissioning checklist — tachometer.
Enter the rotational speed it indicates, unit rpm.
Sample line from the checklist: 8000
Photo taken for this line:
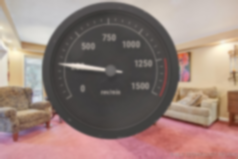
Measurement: 250
